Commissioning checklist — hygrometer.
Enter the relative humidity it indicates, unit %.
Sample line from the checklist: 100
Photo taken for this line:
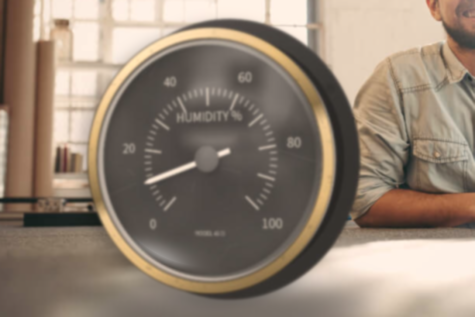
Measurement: 10
